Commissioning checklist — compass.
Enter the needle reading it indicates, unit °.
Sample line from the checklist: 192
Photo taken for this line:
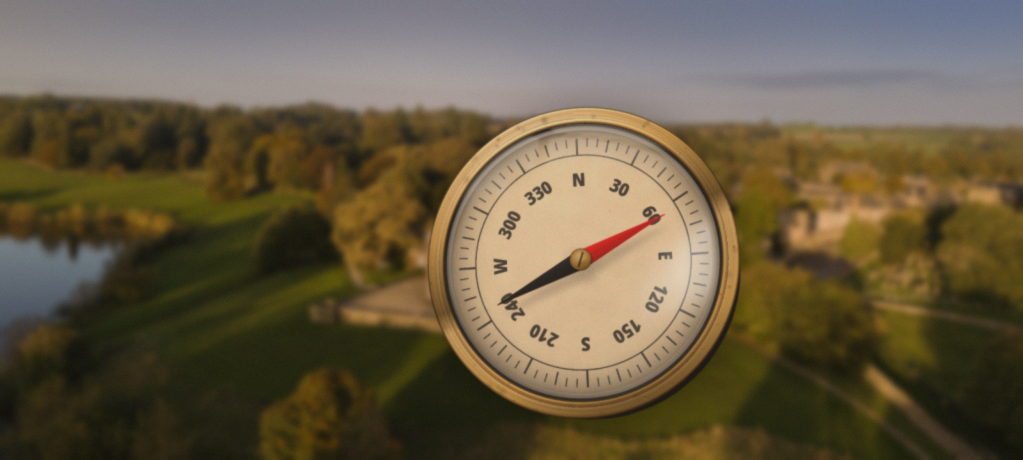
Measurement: 65
